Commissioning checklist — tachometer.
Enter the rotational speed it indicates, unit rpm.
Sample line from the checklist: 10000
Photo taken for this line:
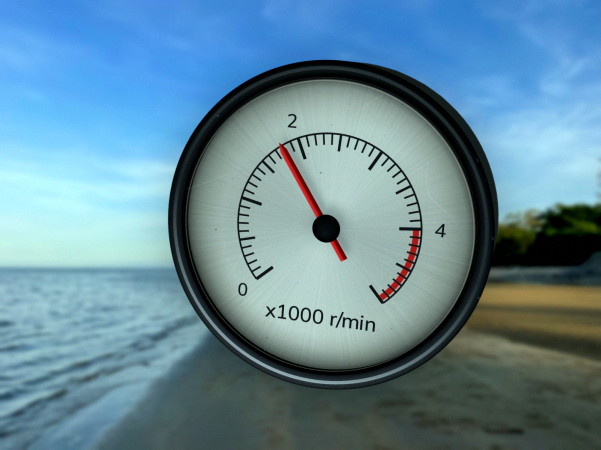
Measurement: 1800
